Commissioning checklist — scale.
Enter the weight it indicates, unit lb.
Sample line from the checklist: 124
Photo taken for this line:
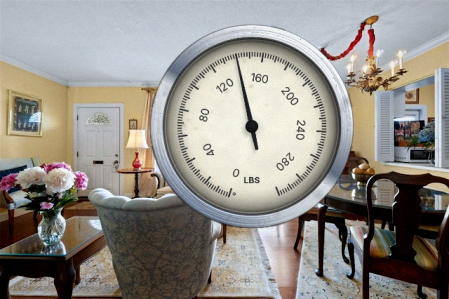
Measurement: 140
